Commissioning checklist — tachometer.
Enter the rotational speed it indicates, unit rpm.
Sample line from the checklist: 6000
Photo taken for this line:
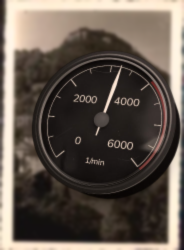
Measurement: 3250
